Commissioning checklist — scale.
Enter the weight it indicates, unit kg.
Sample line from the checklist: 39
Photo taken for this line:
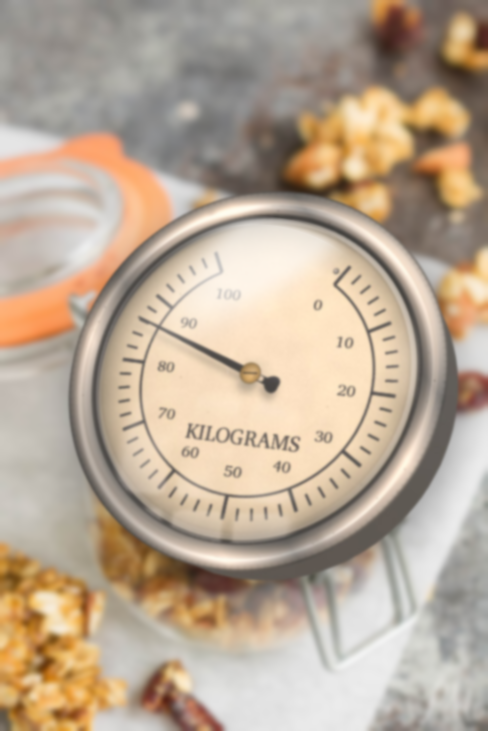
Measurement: 86
